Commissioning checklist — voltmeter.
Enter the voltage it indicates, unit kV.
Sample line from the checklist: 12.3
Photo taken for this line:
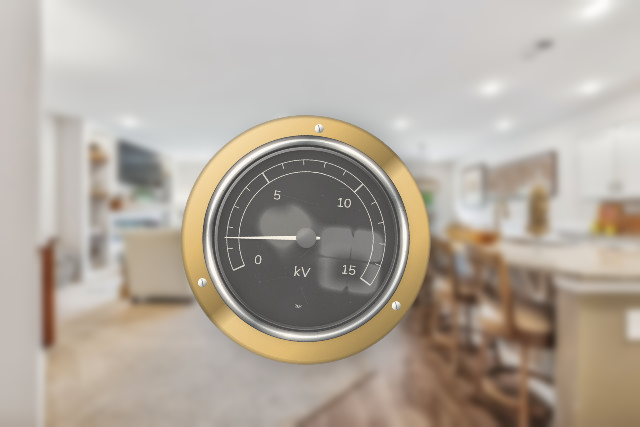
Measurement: 1.5
